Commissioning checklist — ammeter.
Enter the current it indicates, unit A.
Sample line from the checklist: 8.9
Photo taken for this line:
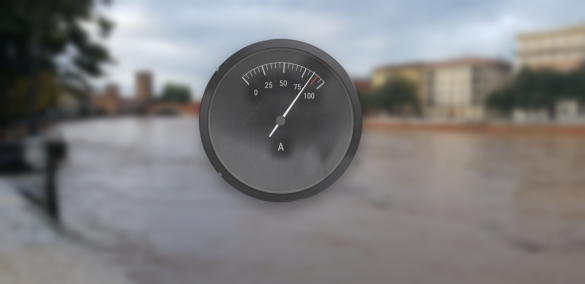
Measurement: 85
